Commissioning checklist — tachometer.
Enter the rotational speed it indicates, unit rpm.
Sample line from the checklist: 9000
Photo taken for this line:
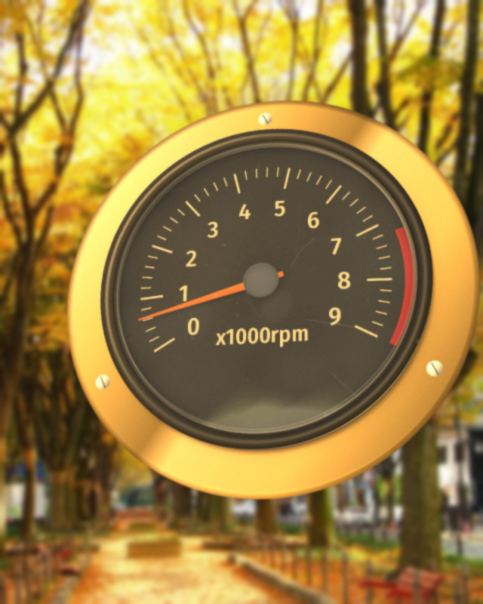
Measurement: 600
